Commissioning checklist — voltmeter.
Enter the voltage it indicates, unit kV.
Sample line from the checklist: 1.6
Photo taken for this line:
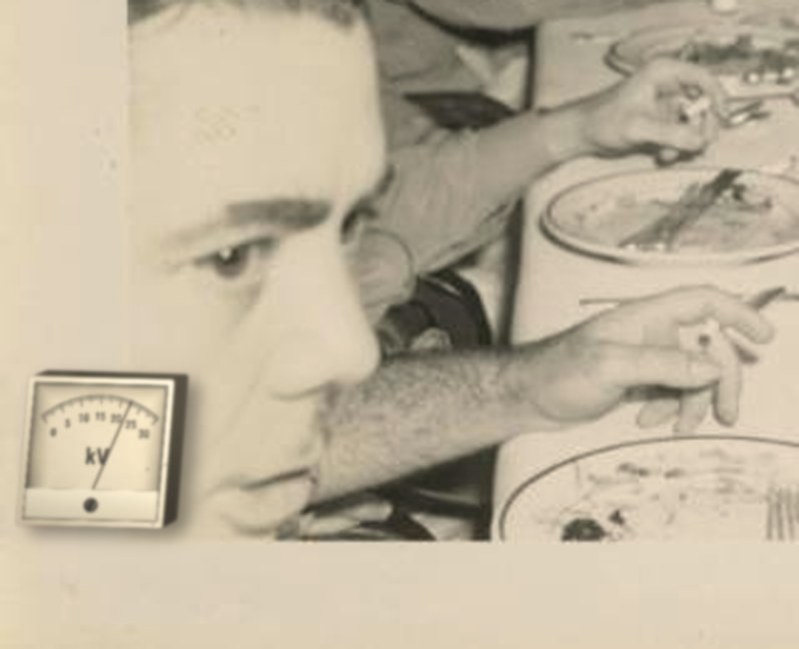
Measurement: 22.5
